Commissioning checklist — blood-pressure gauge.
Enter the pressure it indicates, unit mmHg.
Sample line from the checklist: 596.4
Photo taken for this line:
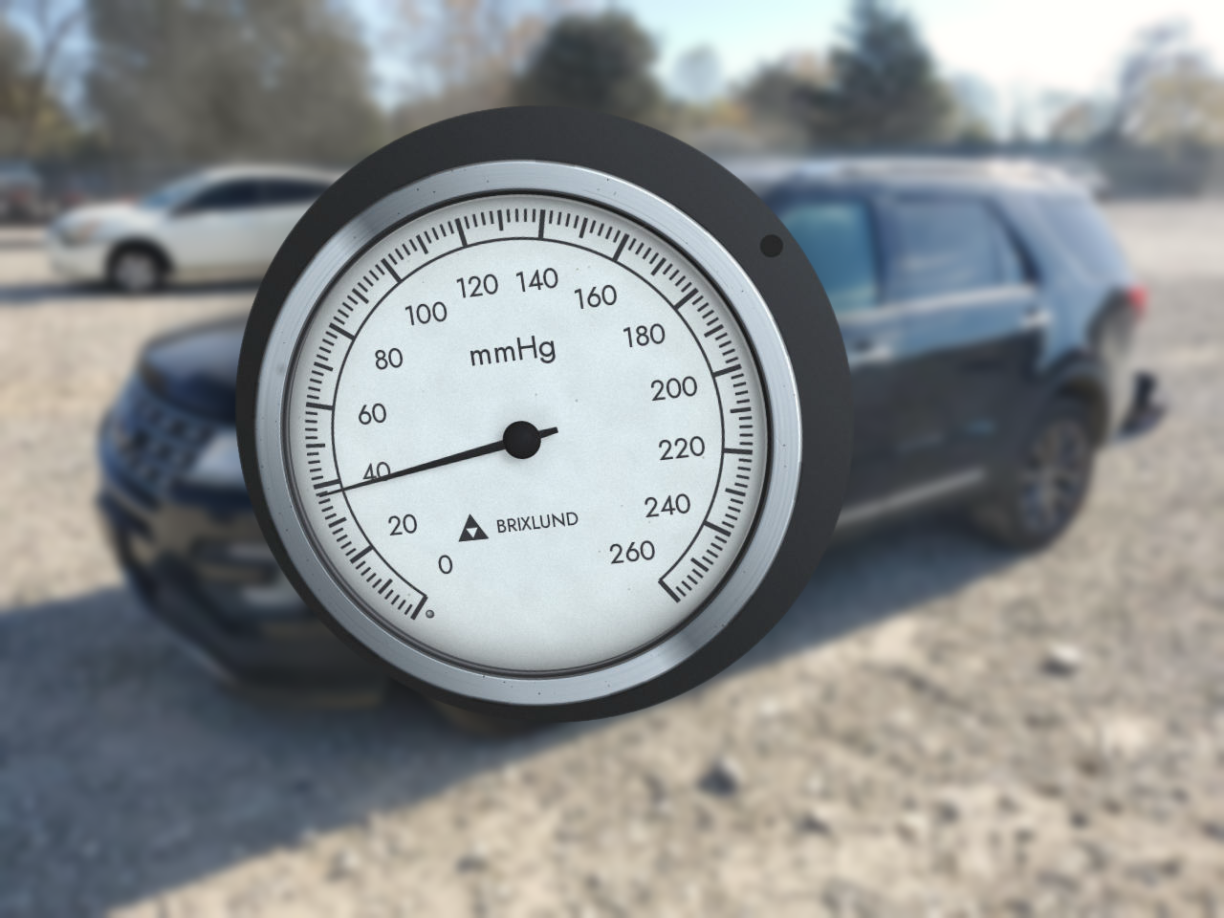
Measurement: 38
